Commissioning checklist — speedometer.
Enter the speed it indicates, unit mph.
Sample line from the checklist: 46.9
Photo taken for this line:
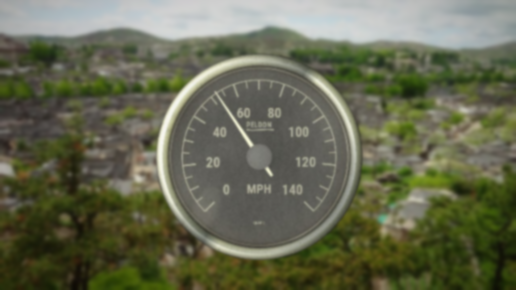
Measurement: 52.5
